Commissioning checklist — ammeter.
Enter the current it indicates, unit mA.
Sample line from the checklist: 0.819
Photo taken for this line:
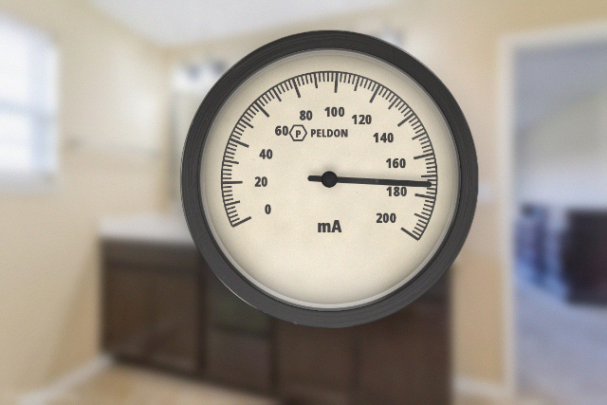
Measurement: 174
